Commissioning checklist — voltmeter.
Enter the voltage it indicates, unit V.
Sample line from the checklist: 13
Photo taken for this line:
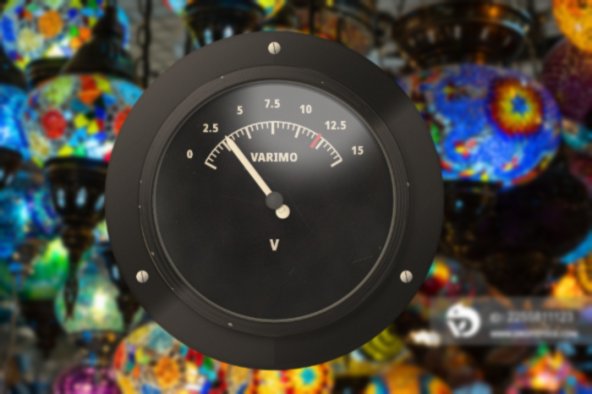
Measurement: 3
